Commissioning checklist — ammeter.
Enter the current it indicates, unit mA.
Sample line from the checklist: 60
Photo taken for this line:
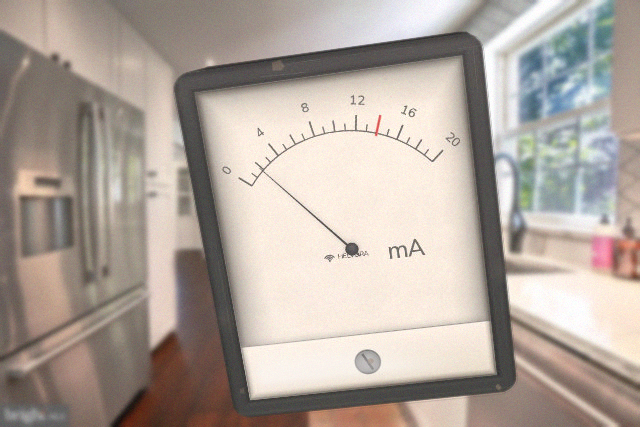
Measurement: 2
